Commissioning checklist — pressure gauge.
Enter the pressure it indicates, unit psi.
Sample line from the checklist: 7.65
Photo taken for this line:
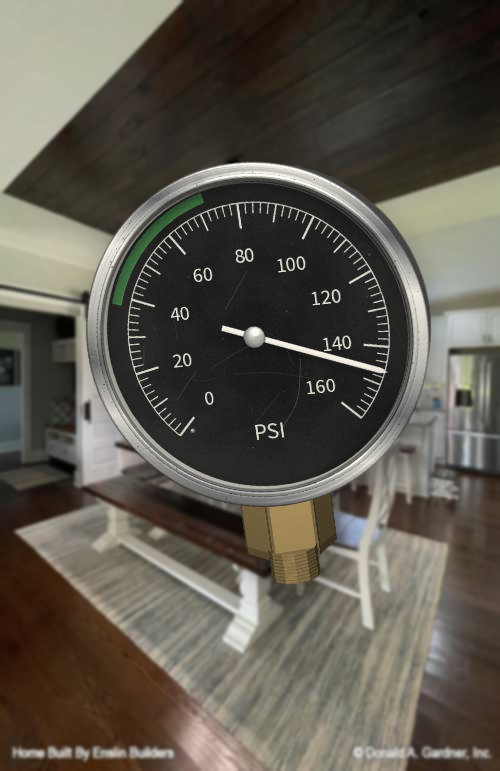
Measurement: 146
